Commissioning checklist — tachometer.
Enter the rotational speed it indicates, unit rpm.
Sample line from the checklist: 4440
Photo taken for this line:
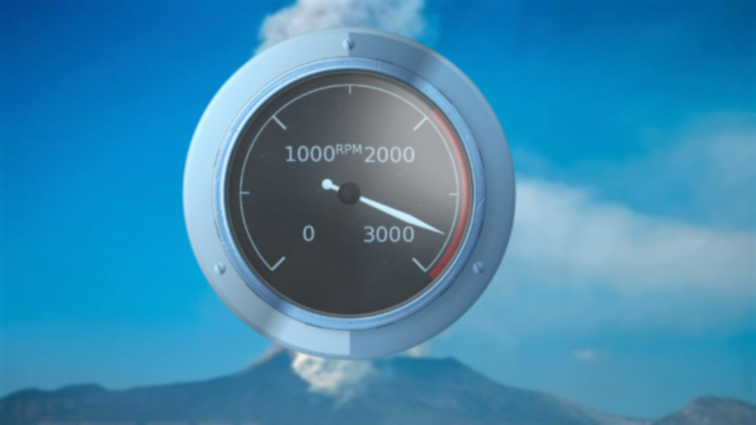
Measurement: 2750
